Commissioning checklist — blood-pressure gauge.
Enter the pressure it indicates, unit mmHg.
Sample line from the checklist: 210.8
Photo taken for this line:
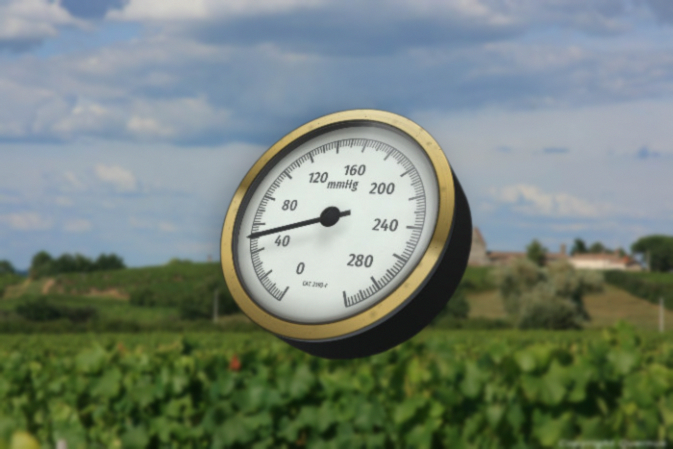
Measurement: 50
